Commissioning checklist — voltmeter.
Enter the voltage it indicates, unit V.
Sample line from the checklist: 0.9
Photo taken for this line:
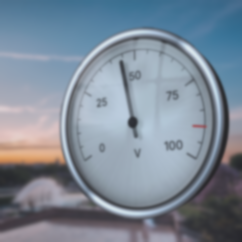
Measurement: 45
